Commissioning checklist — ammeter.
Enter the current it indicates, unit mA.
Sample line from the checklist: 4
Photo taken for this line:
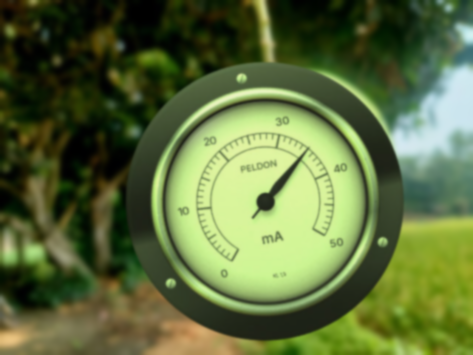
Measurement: 35
